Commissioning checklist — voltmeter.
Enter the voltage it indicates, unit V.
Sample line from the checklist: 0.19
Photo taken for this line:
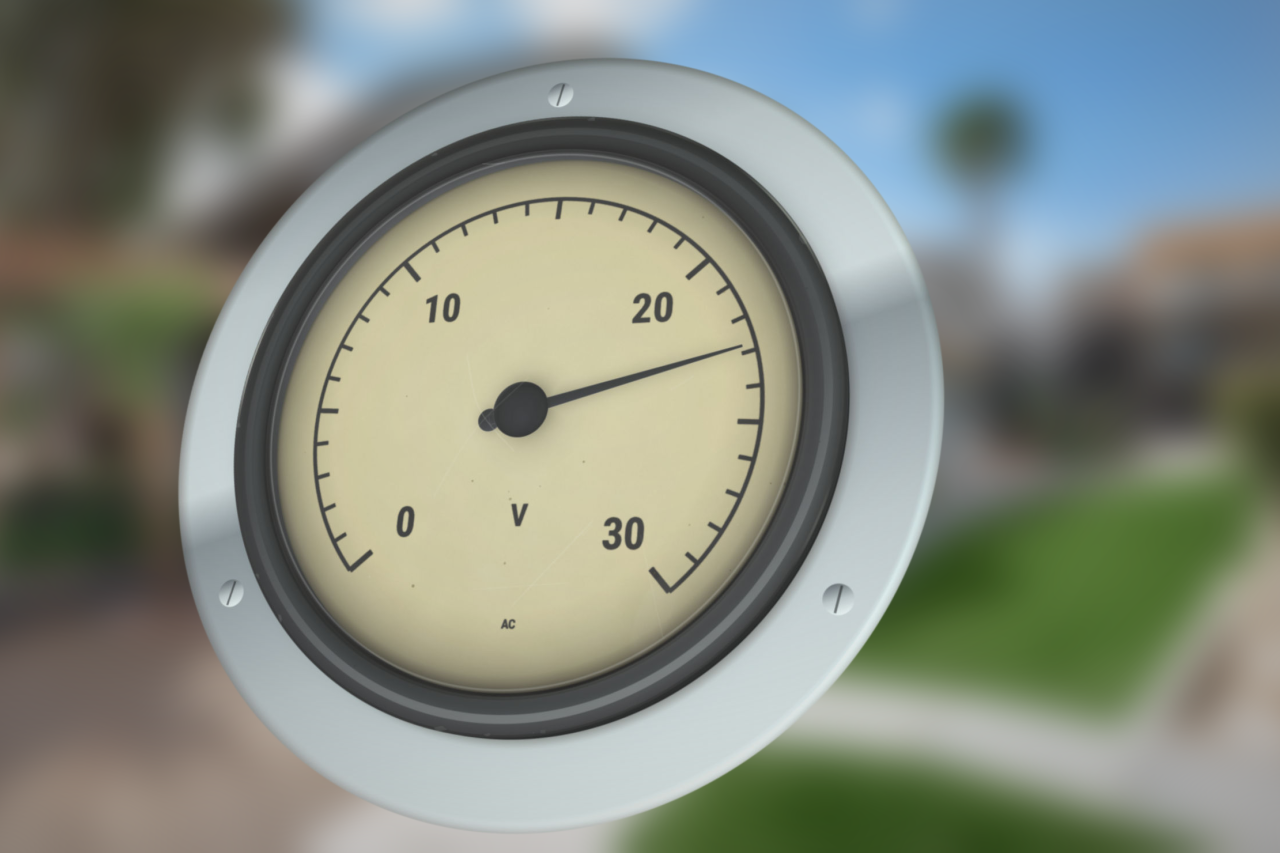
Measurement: 23
